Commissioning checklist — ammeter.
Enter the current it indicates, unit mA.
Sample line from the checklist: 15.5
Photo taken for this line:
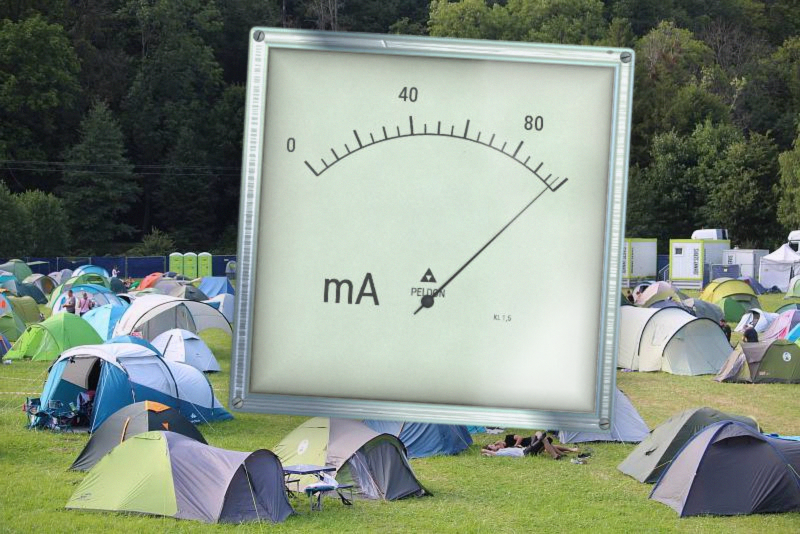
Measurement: 97.5
